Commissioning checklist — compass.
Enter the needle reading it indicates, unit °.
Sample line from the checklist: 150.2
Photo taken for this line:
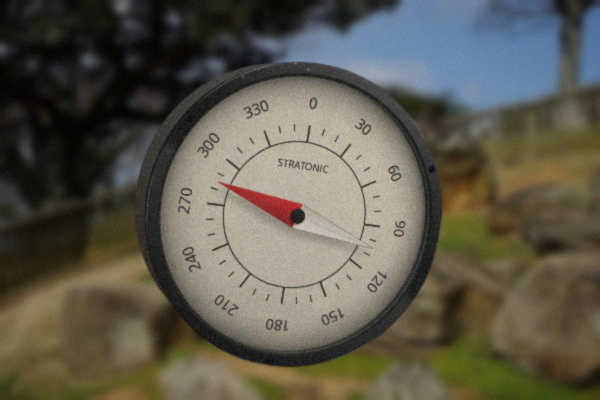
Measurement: 285
